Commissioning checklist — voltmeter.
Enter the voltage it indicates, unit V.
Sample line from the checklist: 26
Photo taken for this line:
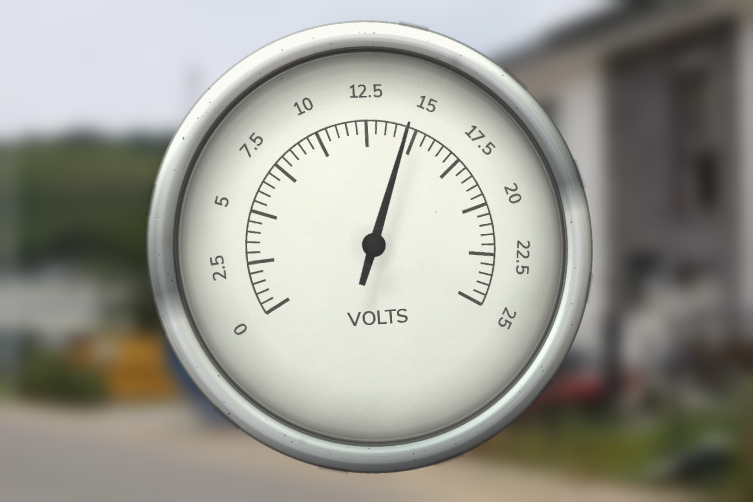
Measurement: 14.5
